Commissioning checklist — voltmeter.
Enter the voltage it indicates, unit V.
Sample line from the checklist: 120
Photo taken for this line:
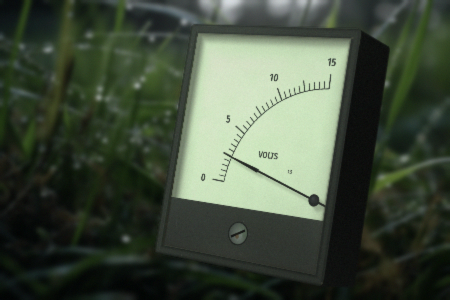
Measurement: 2.5
